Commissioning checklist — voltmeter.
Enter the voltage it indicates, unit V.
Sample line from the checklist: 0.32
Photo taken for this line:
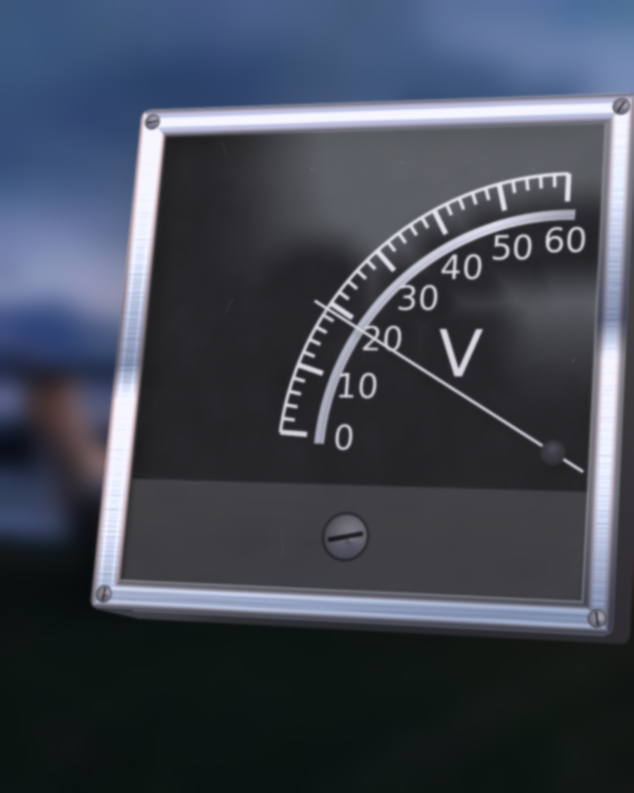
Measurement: 19
